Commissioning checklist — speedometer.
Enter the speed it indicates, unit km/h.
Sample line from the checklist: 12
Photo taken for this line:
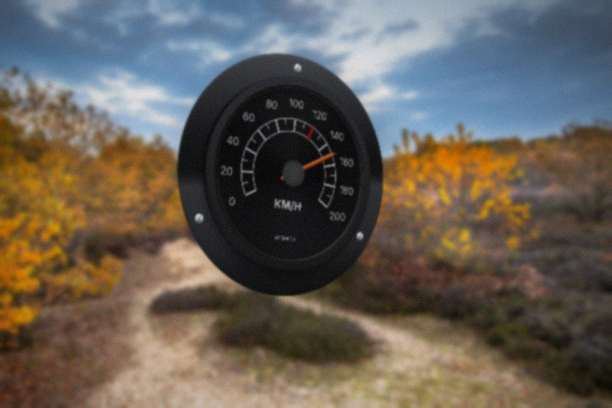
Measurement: 150
